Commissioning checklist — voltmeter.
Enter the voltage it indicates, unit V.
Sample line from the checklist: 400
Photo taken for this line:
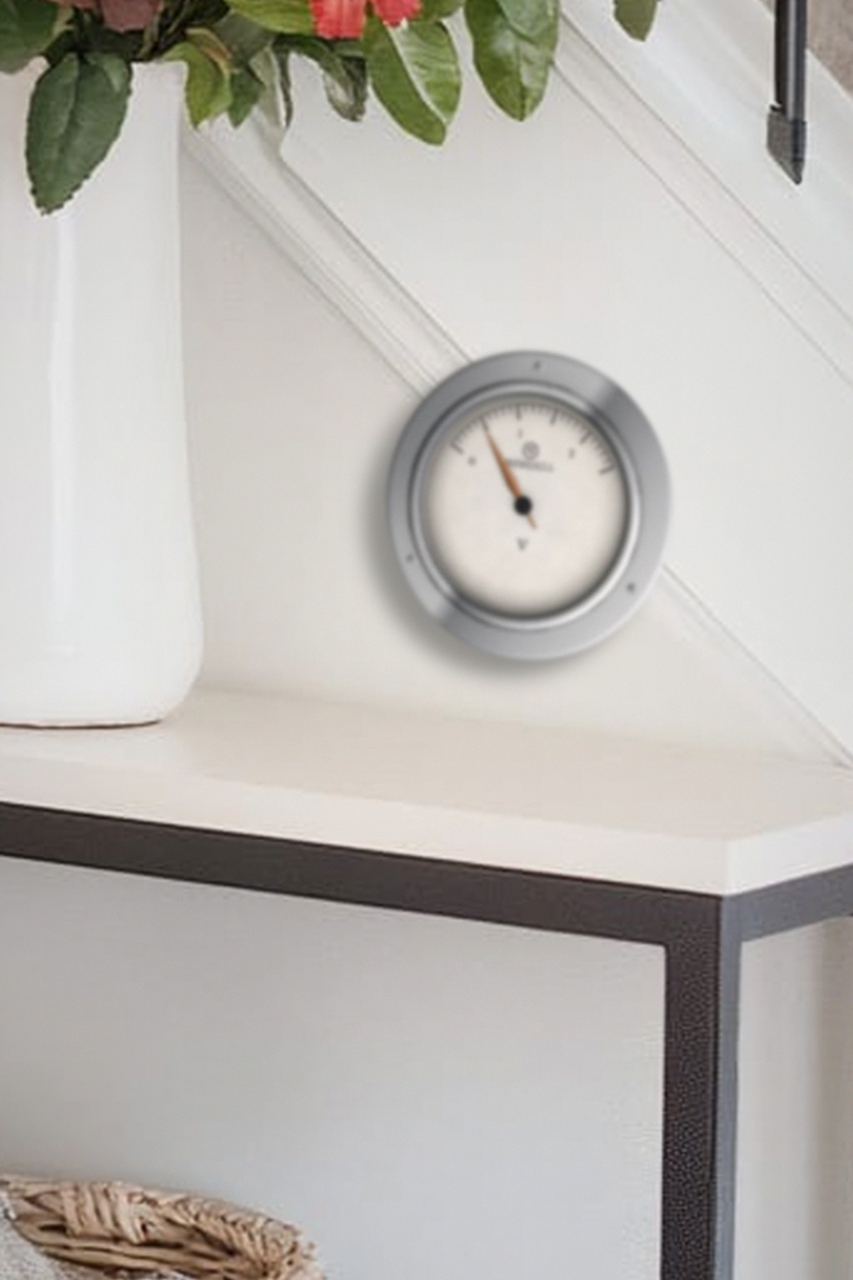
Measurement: 0.5
